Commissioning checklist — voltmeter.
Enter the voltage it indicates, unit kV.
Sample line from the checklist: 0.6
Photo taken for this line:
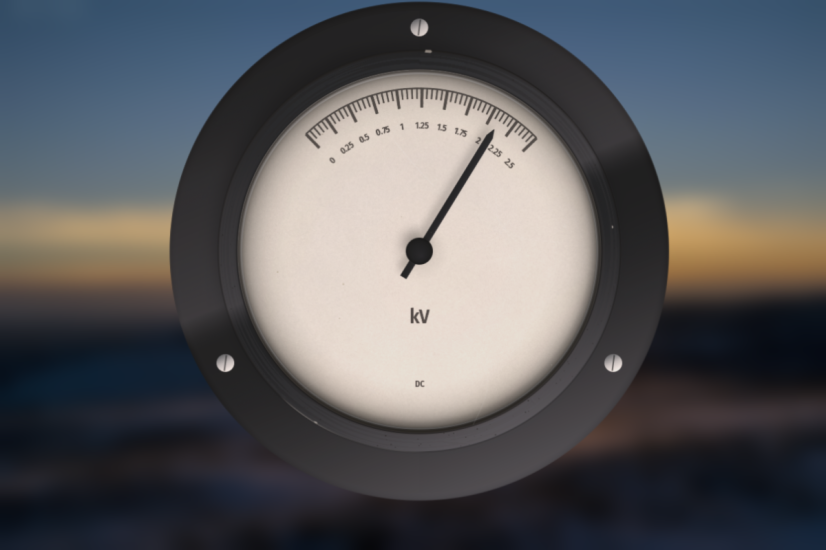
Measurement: 2.1
